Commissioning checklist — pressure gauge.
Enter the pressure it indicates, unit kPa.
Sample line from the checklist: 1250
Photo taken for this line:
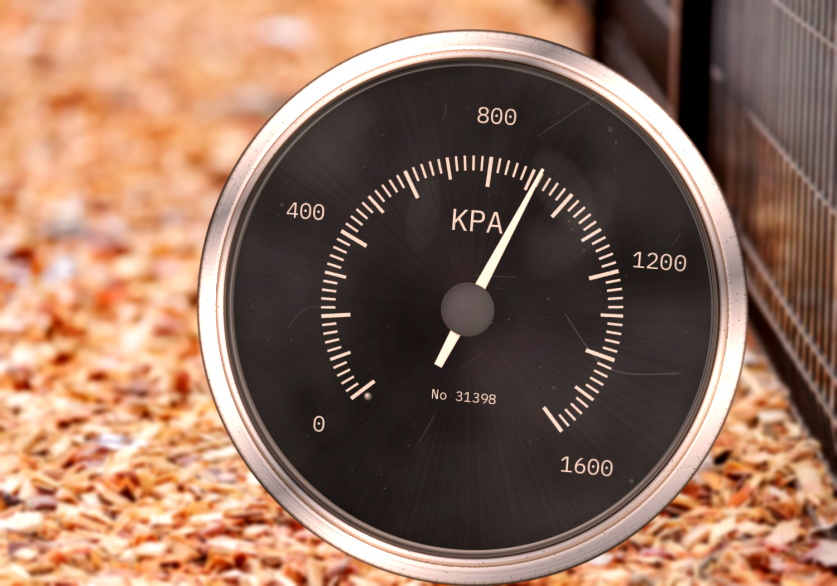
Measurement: 920
